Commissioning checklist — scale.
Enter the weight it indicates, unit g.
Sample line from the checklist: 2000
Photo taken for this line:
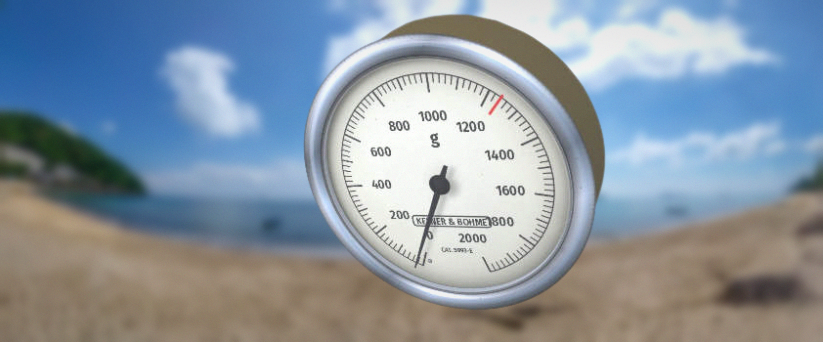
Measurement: 20
